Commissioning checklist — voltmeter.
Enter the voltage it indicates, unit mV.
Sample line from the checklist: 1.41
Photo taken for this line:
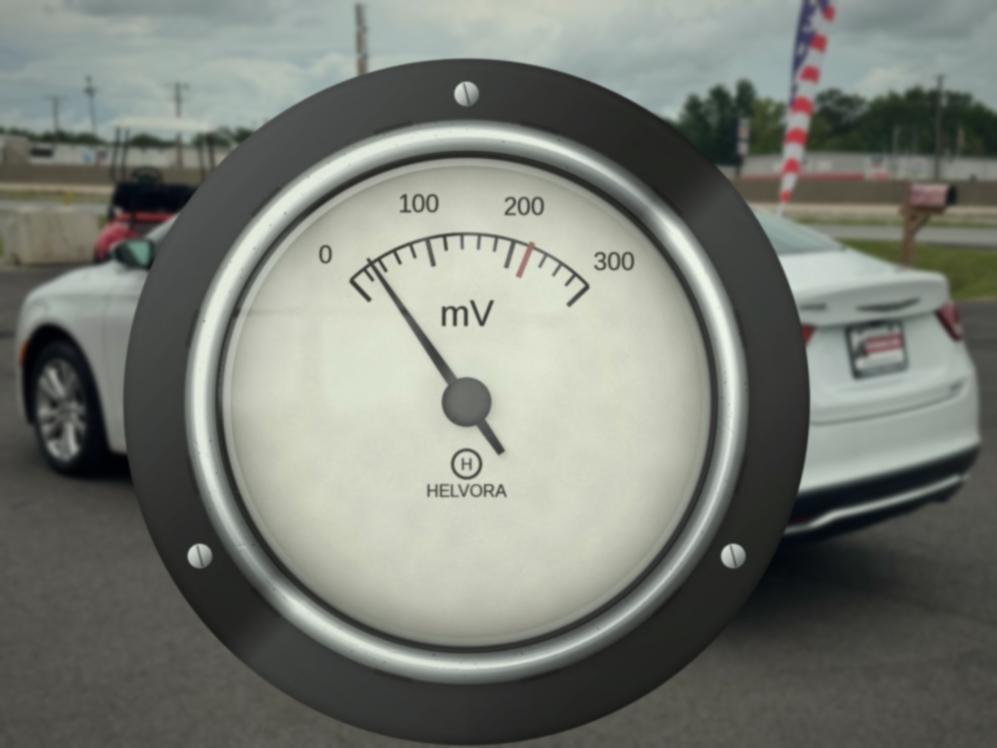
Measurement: 30
